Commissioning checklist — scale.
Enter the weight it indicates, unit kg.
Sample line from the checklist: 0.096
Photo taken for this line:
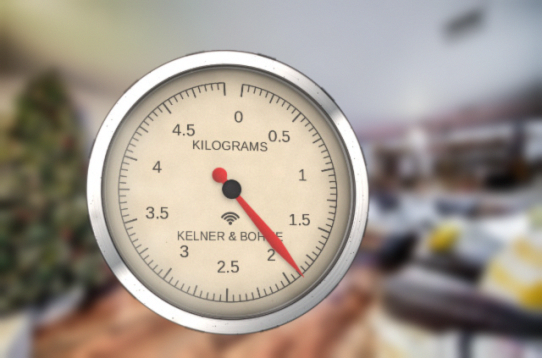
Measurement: 1.9
